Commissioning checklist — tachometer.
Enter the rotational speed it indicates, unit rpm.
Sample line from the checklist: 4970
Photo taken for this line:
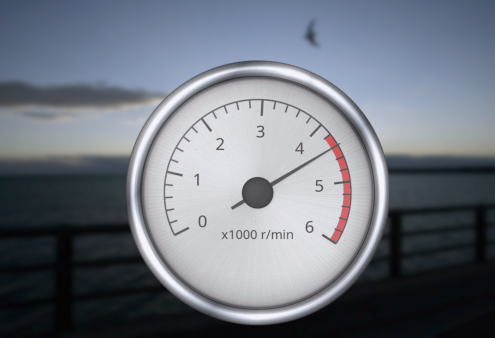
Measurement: 4400
